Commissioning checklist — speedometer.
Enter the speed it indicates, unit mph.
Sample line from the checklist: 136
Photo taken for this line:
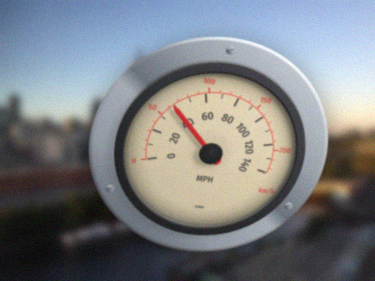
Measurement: 40
